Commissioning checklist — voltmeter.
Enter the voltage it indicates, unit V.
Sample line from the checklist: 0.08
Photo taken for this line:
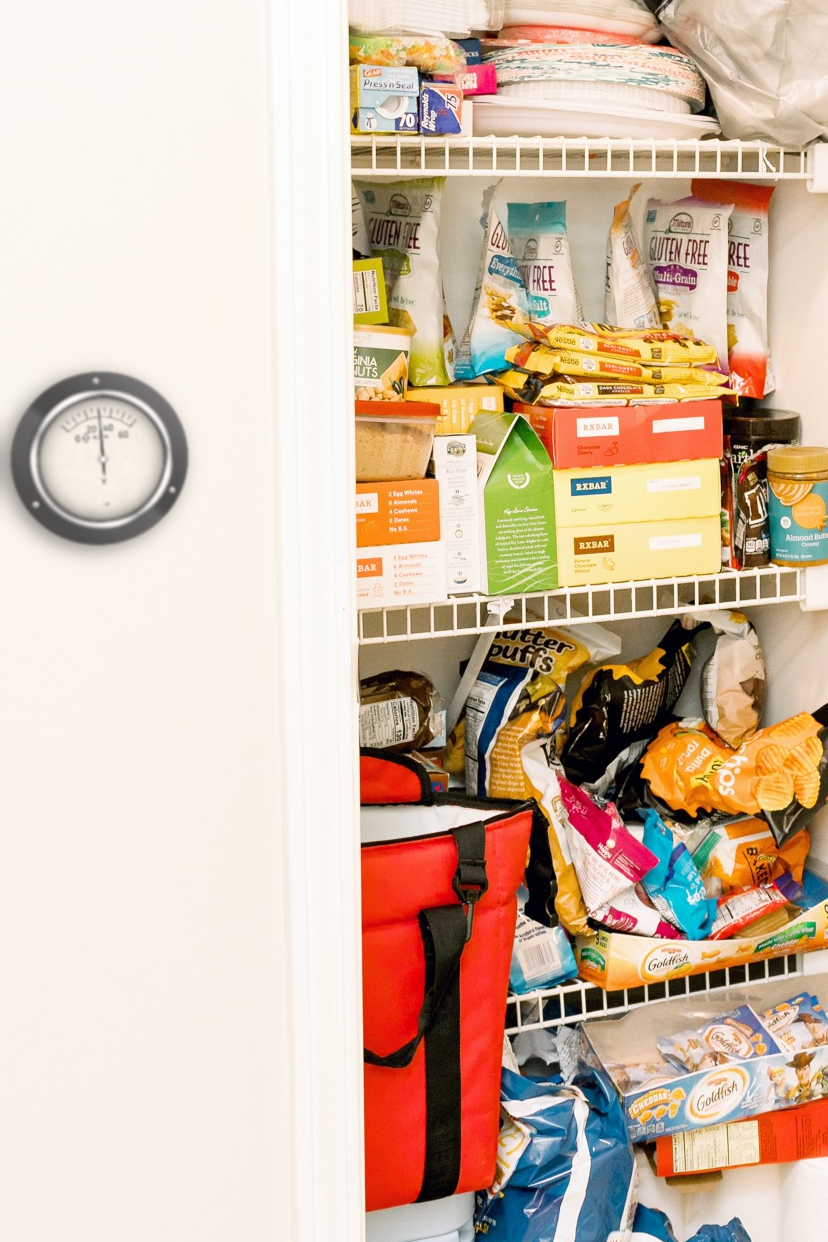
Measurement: 30
